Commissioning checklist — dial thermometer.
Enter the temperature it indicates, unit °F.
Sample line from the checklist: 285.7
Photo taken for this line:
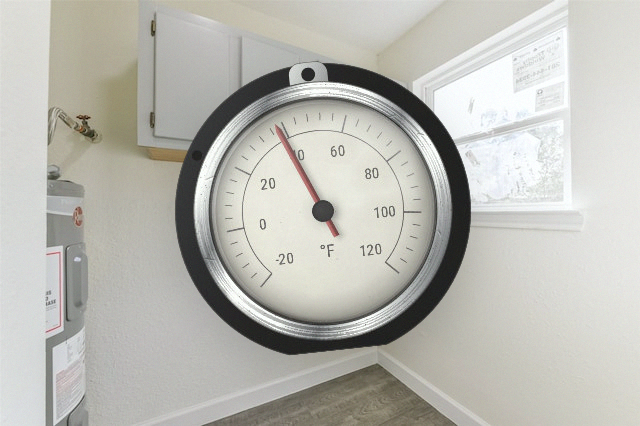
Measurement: 38
